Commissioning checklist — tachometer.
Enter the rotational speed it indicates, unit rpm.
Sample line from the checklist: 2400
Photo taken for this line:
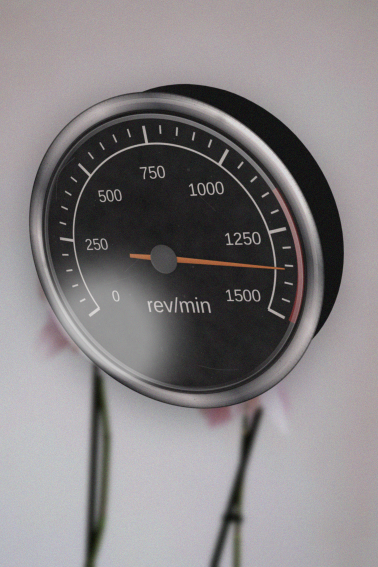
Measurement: 1350
